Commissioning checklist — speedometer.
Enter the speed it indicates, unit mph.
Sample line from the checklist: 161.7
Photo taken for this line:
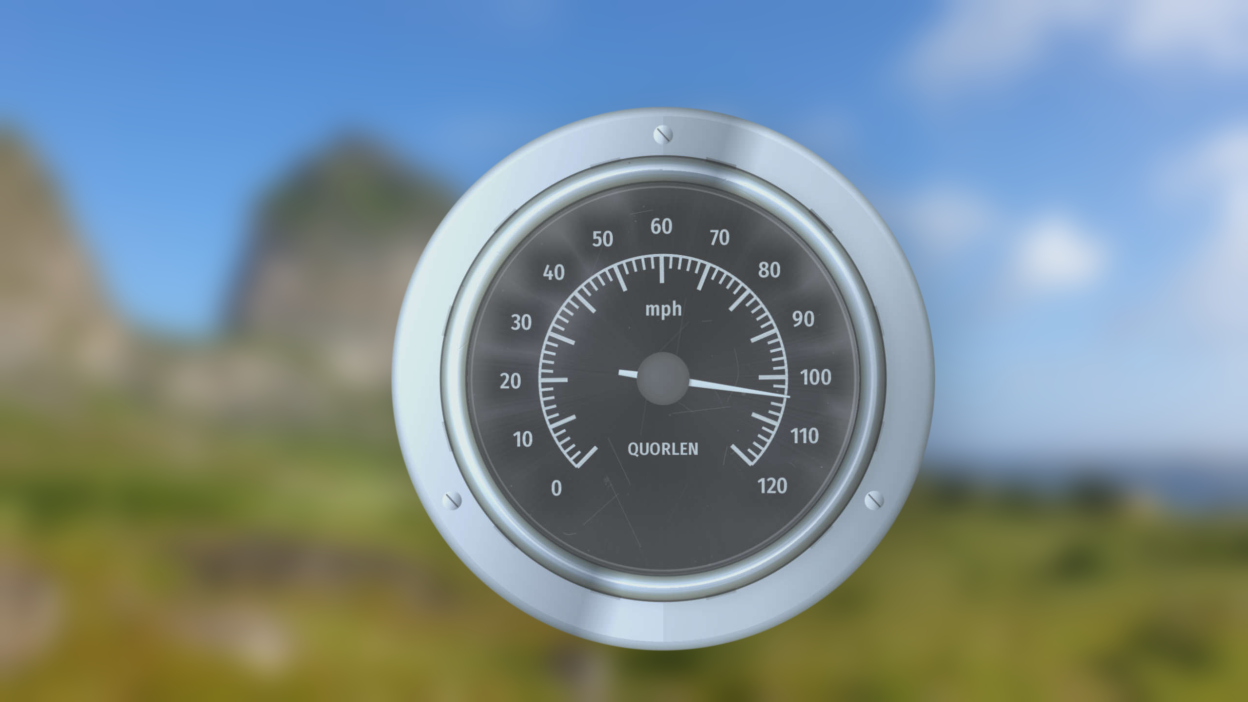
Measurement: 104
